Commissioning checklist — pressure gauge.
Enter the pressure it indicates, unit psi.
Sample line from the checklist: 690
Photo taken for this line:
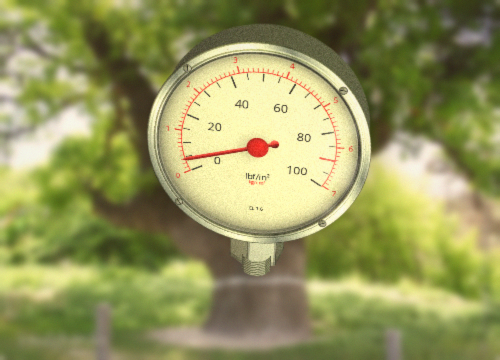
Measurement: 5
